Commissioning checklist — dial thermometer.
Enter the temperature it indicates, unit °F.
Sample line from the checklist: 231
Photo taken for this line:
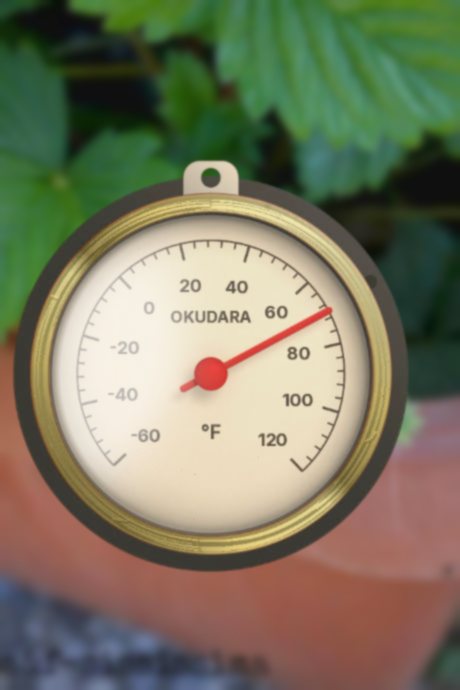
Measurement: 70
